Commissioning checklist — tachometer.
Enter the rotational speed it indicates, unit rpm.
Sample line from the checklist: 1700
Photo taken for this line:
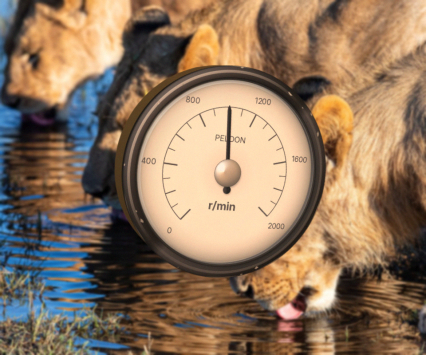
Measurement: 1000
